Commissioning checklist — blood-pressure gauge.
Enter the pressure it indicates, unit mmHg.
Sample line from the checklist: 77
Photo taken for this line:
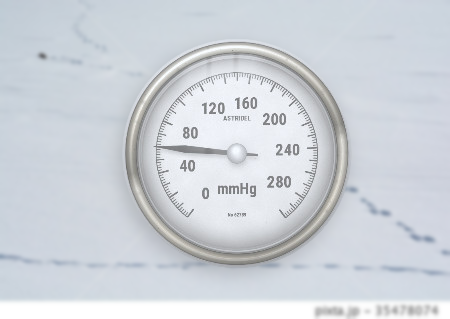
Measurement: 60
